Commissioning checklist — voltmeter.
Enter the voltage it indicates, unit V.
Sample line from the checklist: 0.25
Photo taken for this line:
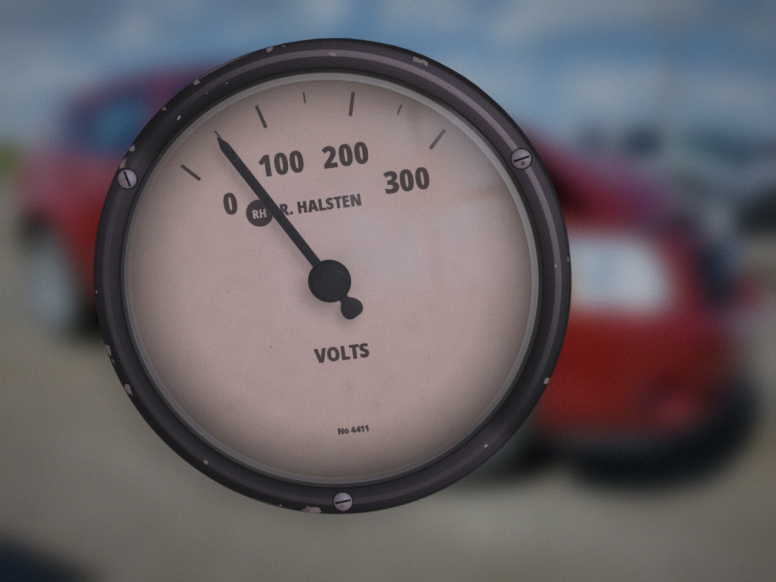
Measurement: 50
